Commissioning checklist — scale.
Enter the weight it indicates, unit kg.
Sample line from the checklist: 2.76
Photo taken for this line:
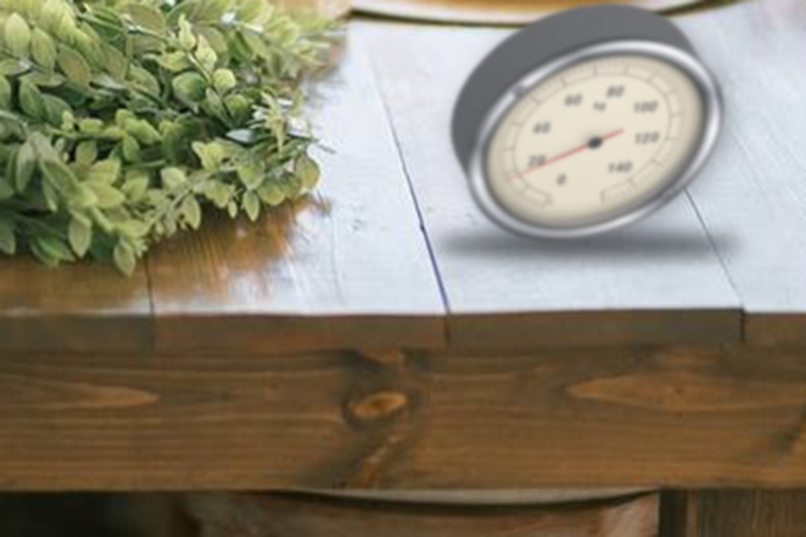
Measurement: 20
